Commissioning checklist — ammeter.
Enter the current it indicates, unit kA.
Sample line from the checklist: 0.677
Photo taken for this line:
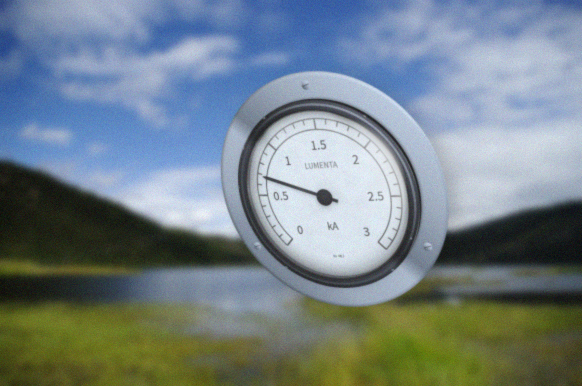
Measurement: 0.7
